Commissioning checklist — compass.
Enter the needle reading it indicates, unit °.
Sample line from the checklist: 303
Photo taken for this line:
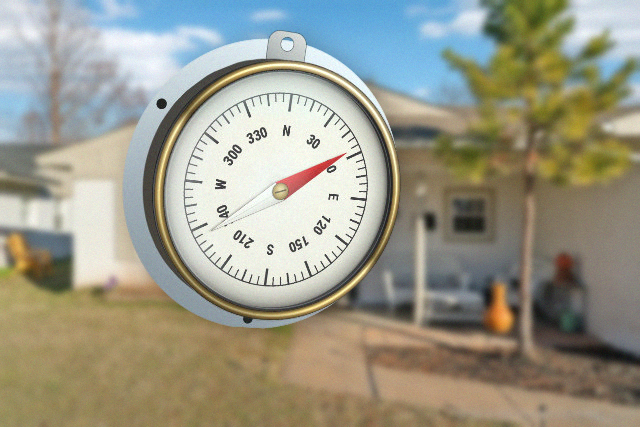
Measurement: 55
